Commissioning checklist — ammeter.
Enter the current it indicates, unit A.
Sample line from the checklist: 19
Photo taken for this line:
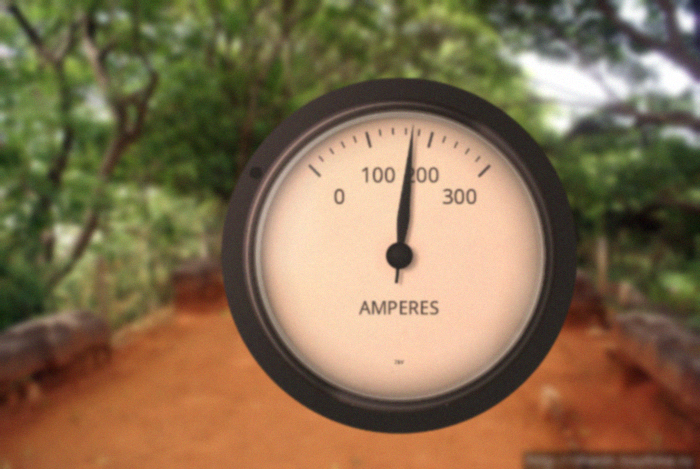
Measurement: 170
